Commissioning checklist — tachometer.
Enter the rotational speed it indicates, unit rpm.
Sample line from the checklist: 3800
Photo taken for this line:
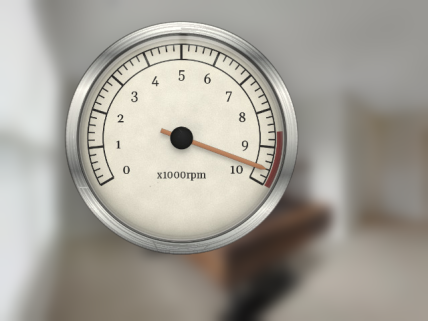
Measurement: 9600
